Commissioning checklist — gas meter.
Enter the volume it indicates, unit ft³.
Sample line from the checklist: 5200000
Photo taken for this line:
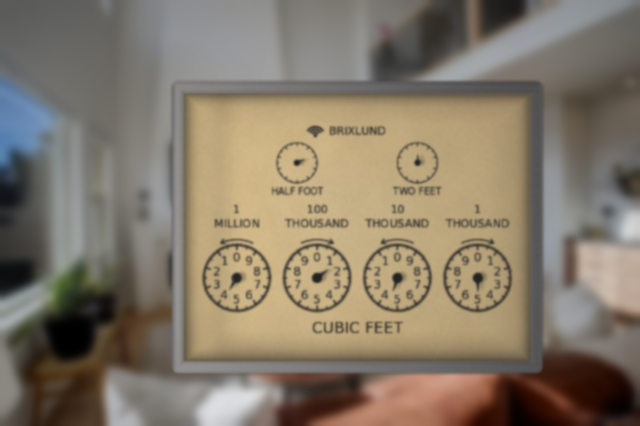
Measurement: 414500
